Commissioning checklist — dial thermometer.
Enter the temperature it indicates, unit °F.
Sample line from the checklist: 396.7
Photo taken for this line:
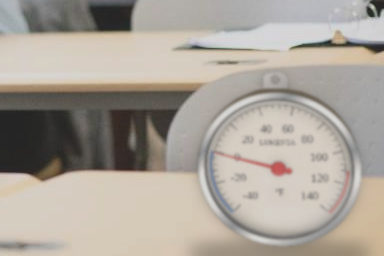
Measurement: 0
